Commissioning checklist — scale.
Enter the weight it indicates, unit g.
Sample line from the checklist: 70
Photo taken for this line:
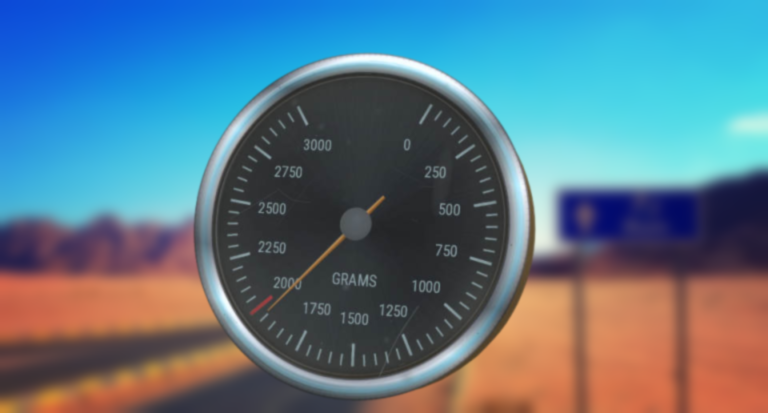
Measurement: 1950
